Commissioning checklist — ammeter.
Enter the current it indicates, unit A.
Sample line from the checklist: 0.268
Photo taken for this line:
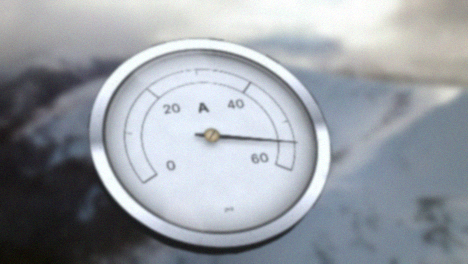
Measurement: 55
